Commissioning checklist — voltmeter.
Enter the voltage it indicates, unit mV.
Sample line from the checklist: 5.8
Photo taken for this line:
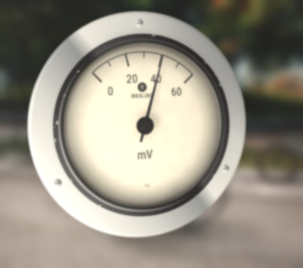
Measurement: 40
